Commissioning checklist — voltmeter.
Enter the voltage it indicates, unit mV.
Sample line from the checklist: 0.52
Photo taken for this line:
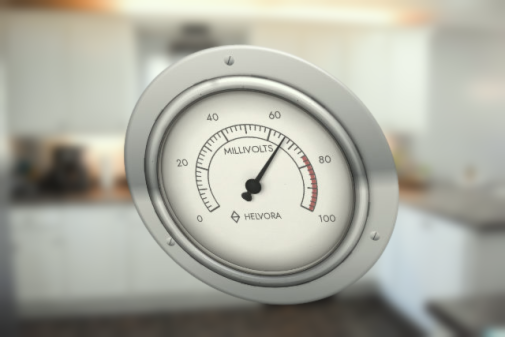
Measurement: 66
